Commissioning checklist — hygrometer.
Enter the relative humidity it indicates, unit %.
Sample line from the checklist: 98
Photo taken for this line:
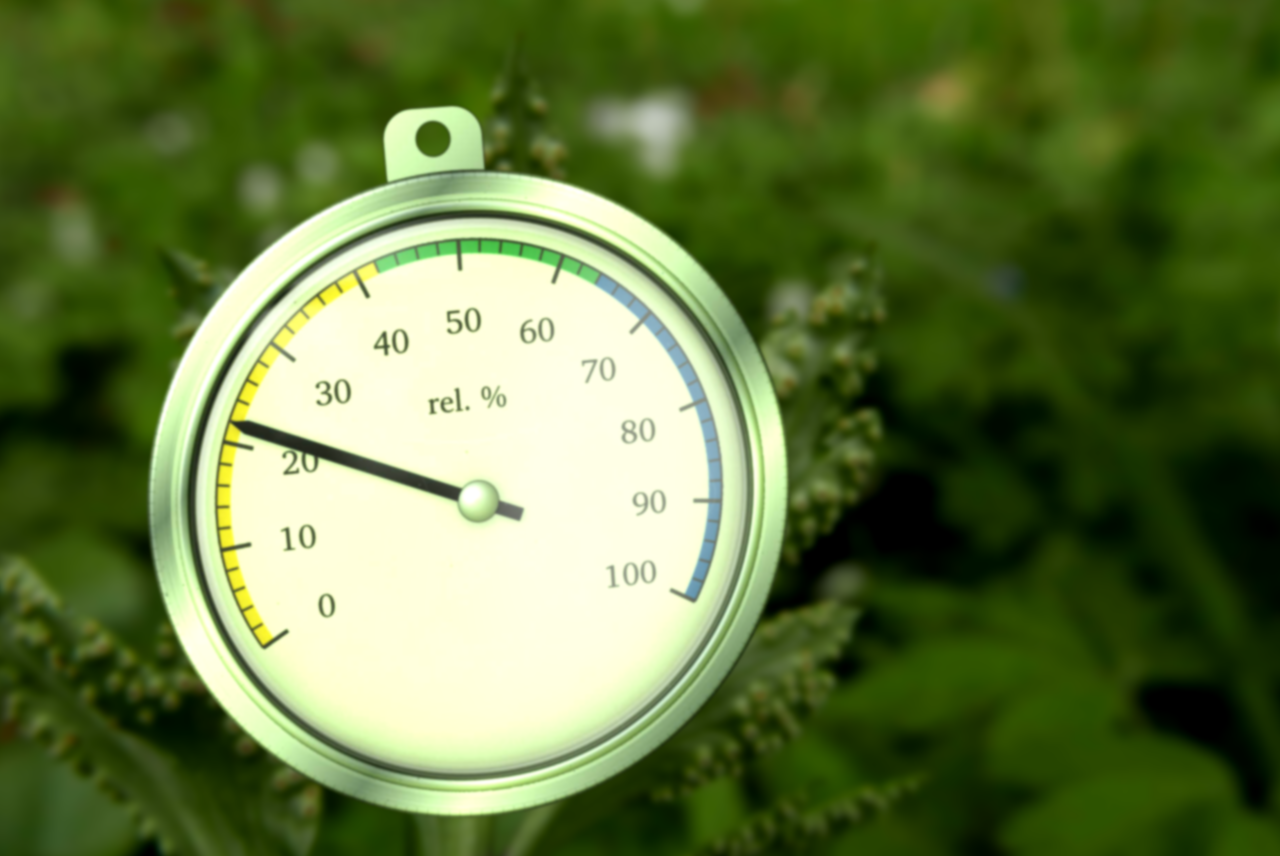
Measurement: 22
